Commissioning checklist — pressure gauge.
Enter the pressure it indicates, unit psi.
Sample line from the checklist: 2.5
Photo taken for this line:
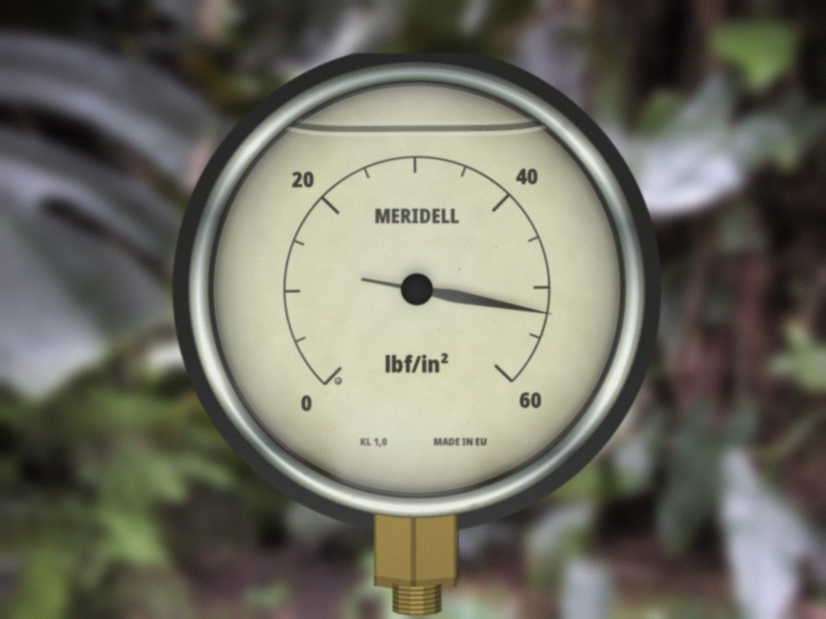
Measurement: 52.5
